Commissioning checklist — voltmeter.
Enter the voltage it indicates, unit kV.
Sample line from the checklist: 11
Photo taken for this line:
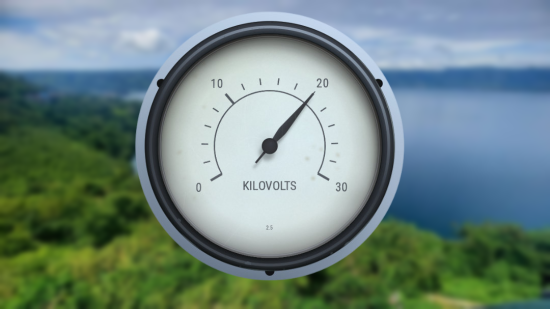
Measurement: 20
